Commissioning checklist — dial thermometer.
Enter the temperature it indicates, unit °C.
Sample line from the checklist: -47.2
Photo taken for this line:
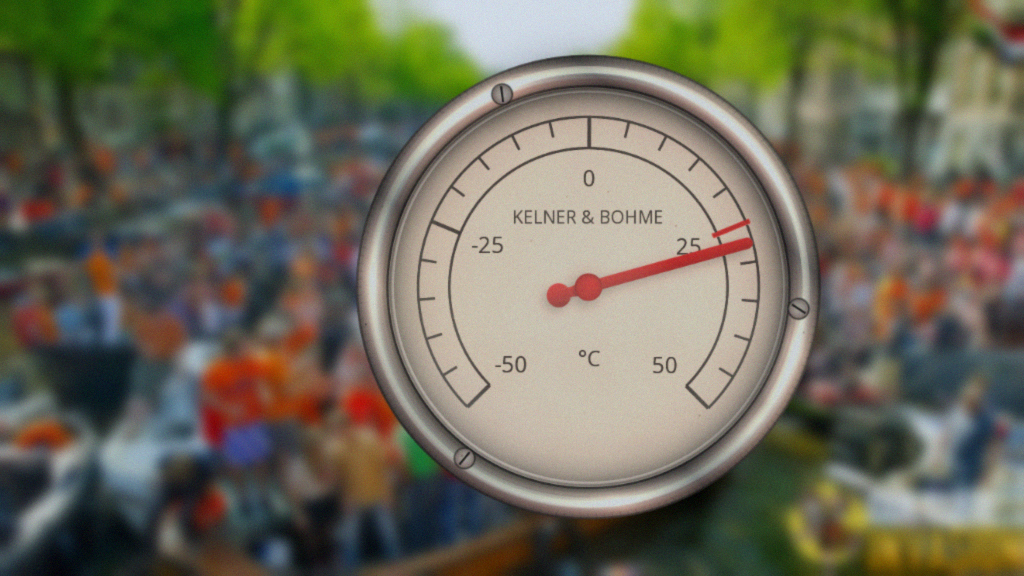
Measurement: 27.5
